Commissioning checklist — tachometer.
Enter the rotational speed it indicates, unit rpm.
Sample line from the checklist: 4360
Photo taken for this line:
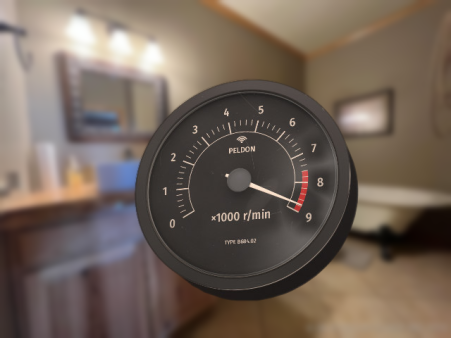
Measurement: 8800
